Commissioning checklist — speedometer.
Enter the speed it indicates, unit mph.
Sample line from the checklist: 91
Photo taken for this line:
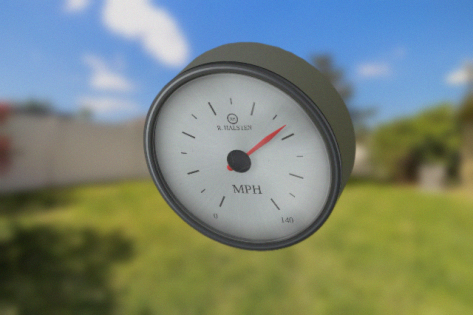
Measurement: 95
